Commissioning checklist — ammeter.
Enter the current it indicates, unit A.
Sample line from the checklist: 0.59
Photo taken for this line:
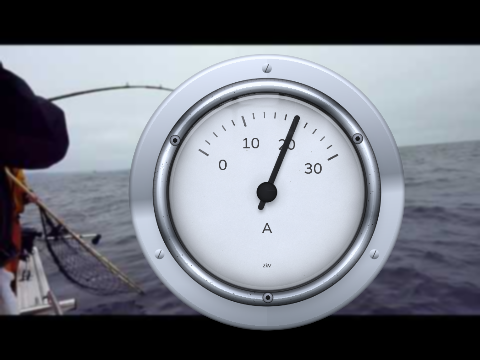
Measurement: 20
